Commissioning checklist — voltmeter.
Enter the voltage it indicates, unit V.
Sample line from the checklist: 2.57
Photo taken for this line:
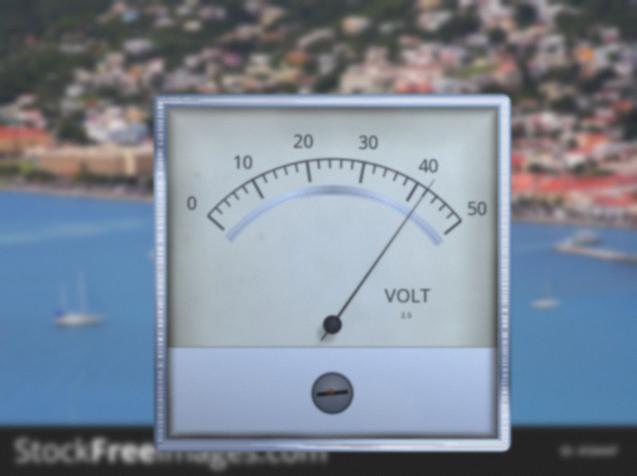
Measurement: 42
